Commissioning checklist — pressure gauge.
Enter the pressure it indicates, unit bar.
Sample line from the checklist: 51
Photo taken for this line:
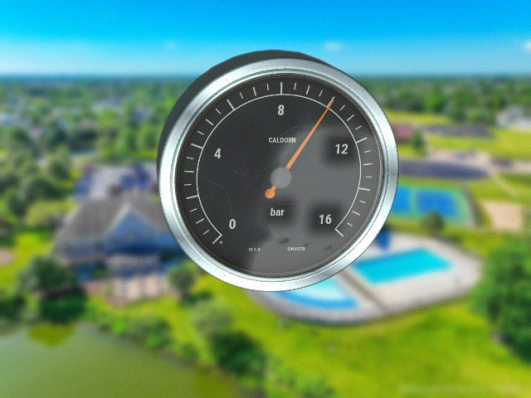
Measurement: 10
